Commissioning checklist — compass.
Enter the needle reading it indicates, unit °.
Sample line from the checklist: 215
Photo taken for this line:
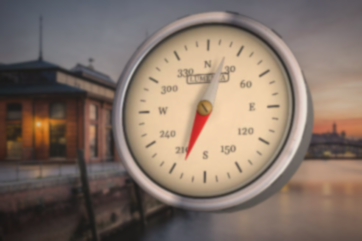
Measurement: 200
